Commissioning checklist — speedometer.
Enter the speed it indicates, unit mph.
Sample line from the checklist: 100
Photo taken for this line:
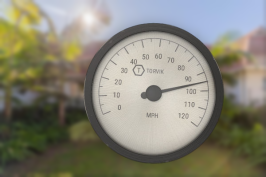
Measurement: 95
